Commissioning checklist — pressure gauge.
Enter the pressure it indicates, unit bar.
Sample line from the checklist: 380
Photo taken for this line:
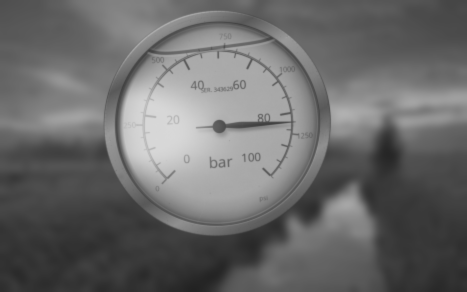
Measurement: 82.5
